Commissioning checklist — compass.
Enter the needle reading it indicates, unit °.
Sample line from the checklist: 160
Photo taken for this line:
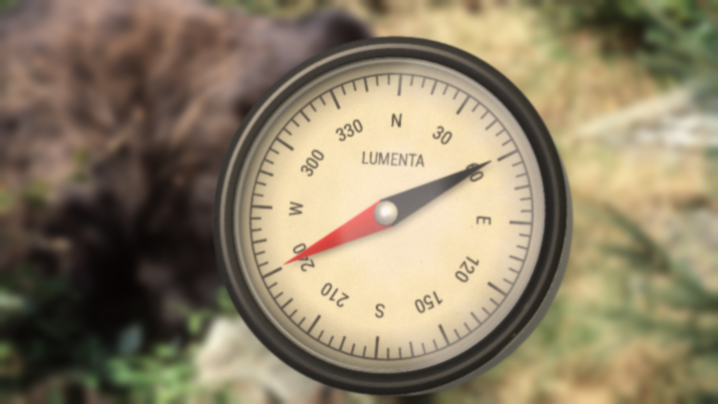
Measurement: 240
